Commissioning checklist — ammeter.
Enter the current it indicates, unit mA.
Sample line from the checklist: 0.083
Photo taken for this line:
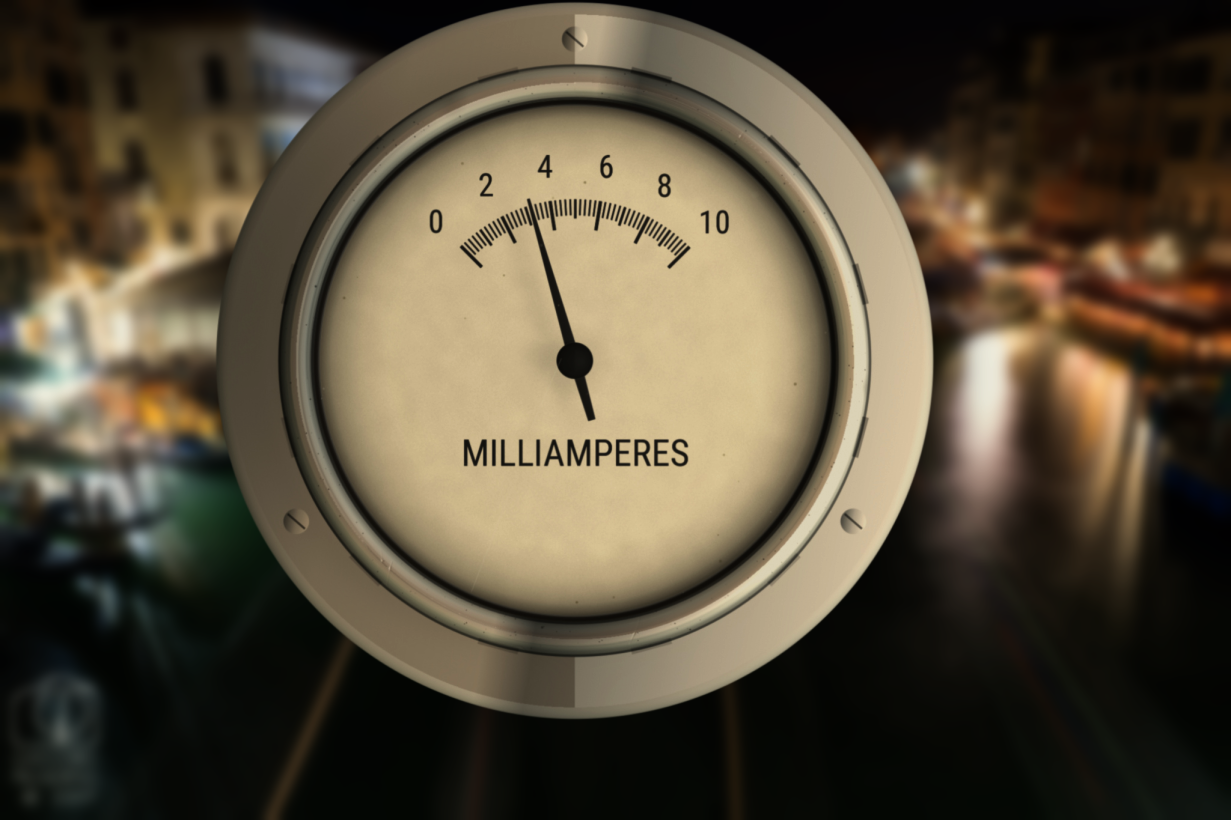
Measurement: 3.2
